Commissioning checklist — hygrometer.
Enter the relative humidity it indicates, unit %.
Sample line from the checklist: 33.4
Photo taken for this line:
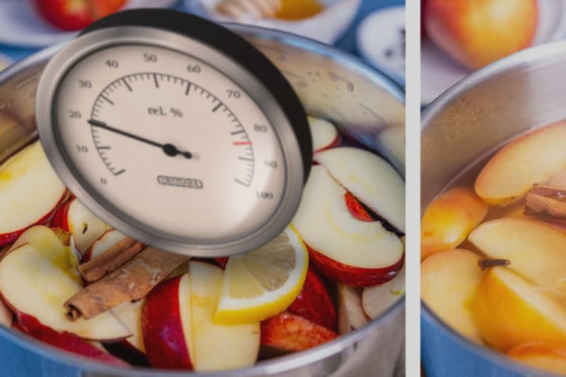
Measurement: 20
